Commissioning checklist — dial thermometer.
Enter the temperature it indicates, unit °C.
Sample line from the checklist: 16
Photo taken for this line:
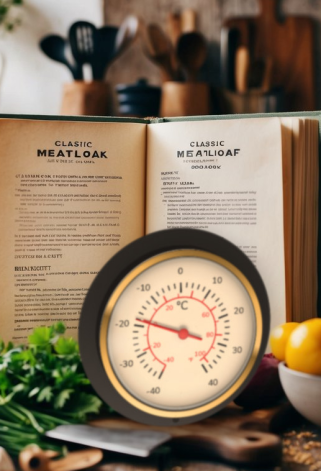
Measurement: -18
